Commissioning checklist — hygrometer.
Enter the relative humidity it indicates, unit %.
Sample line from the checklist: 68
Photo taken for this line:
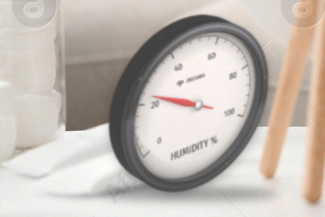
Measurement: 24
